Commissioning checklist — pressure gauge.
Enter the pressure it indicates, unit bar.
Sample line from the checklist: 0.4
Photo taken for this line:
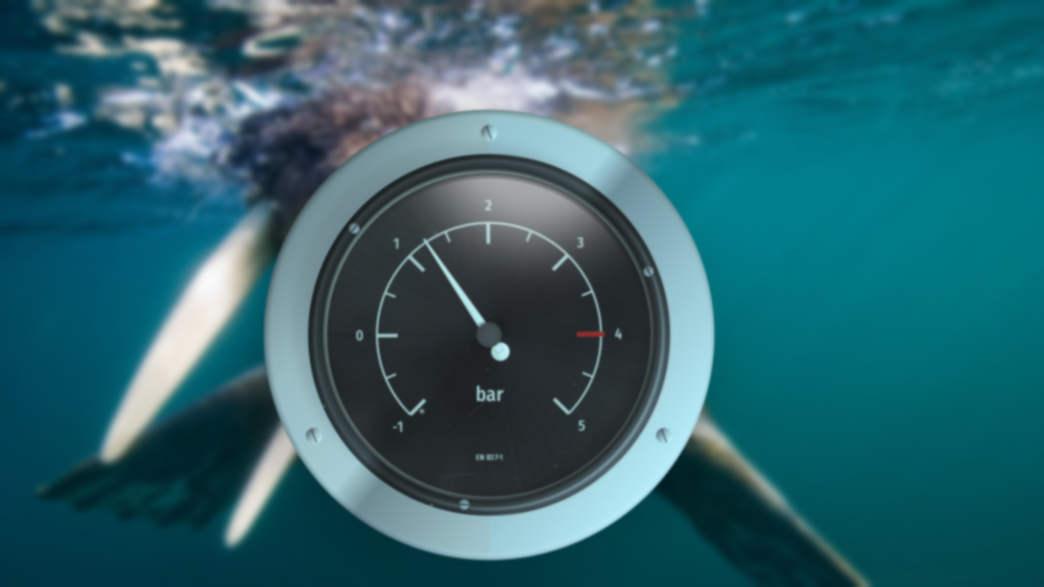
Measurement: 1.25
